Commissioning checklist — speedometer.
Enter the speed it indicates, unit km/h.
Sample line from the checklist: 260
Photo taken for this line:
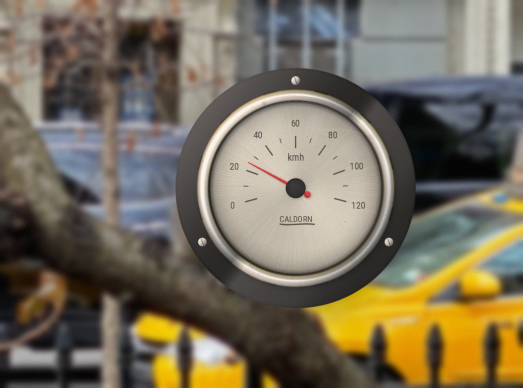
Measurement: 25
